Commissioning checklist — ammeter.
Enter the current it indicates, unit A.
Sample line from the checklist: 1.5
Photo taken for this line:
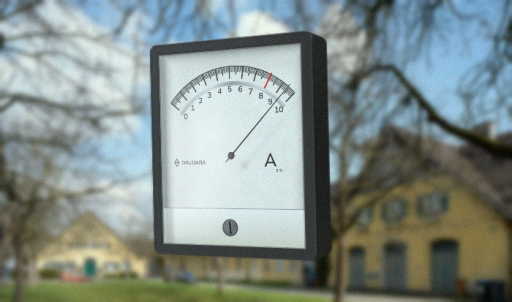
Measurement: 9.5
